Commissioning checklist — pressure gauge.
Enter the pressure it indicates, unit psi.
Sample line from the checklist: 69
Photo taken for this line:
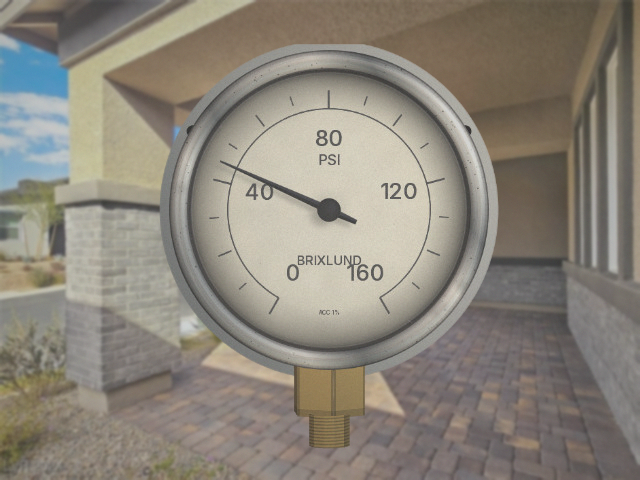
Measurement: 45
